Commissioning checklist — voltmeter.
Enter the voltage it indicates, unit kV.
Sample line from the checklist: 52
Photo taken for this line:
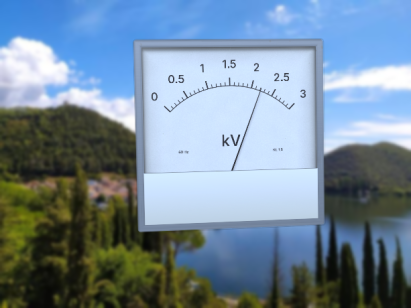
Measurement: 2.2
